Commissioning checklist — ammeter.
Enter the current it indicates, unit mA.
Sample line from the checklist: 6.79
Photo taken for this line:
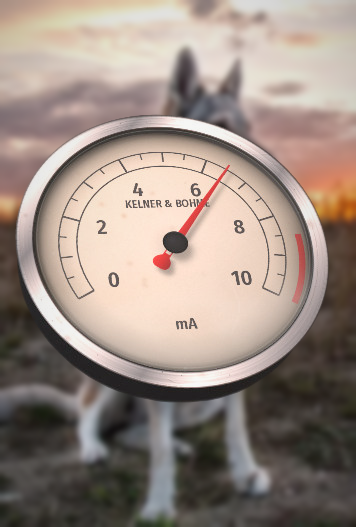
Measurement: 6.5
